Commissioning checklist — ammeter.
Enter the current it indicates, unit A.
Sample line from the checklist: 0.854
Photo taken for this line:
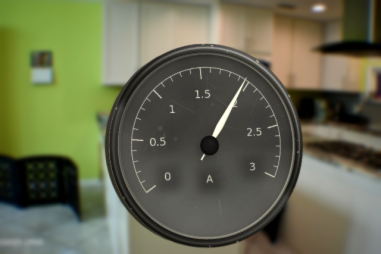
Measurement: 1.95
